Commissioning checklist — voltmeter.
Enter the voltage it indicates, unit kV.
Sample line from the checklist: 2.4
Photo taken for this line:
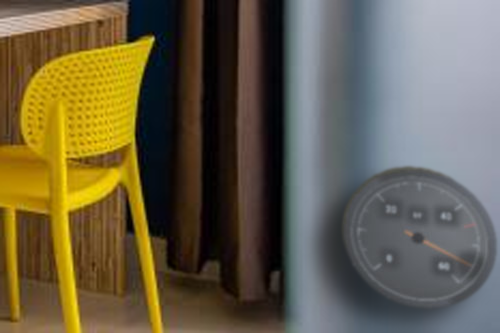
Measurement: 55
